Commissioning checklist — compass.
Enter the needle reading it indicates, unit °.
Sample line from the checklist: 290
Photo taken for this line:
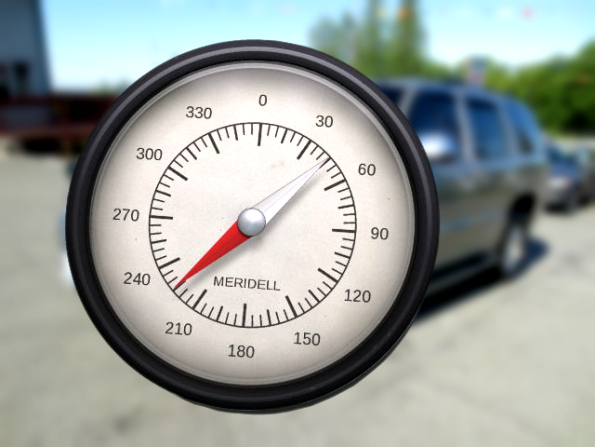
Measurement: 225
